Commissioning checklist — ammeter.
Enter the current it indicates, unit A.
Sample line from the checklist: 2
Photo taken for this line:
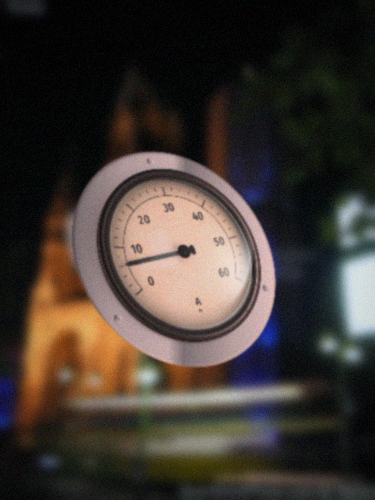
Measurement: 6
